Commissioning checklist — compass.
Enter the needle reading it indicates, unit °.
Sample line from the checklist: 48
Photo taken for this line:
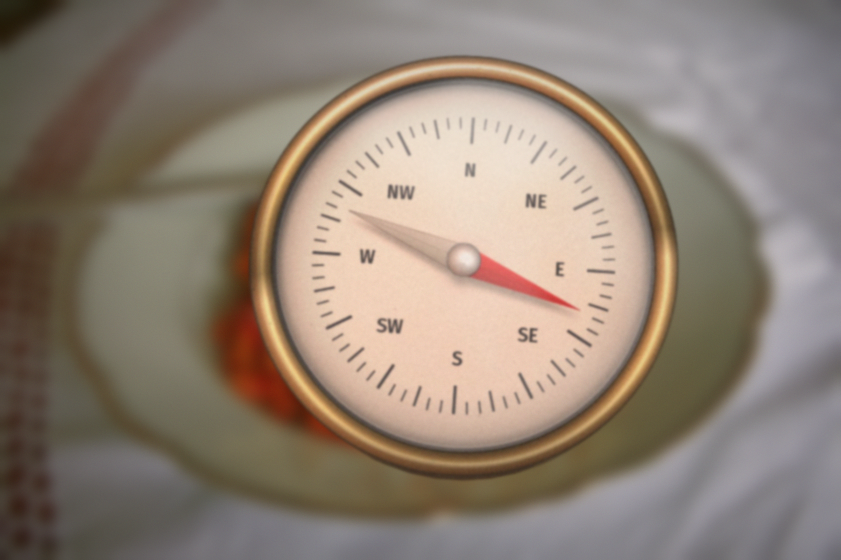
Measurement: 110
